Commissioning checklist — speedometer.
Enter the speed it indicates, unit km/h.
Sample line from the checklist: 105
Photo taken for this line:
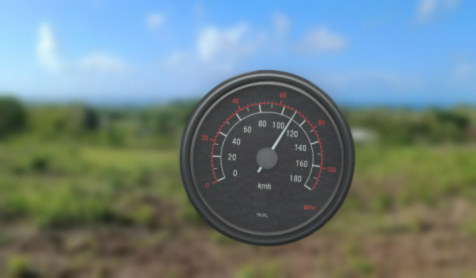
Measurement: 110
